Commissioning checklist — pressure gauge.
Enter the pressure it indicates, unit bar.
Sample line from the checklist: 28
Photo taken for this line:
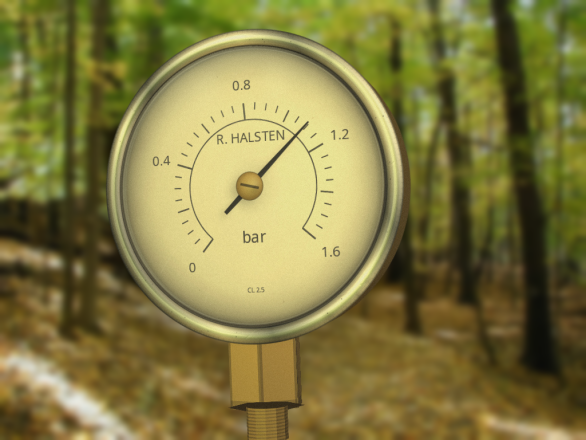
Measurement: 1.1
